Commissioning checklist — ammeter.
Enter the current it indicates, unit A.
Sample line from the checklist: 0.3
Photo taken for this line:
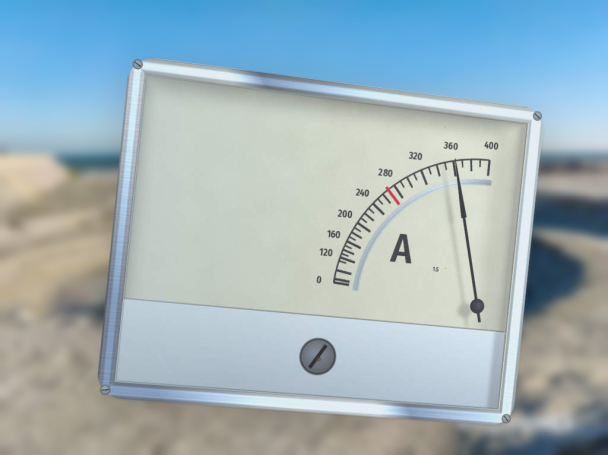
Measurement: 360
